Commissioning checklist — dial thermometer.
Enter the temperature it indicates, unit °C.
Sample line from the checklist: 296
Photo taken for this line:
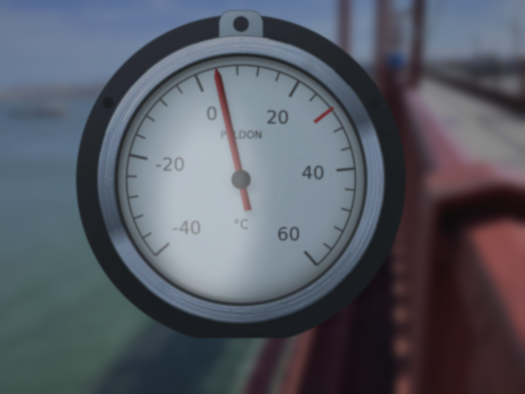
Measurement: 4
